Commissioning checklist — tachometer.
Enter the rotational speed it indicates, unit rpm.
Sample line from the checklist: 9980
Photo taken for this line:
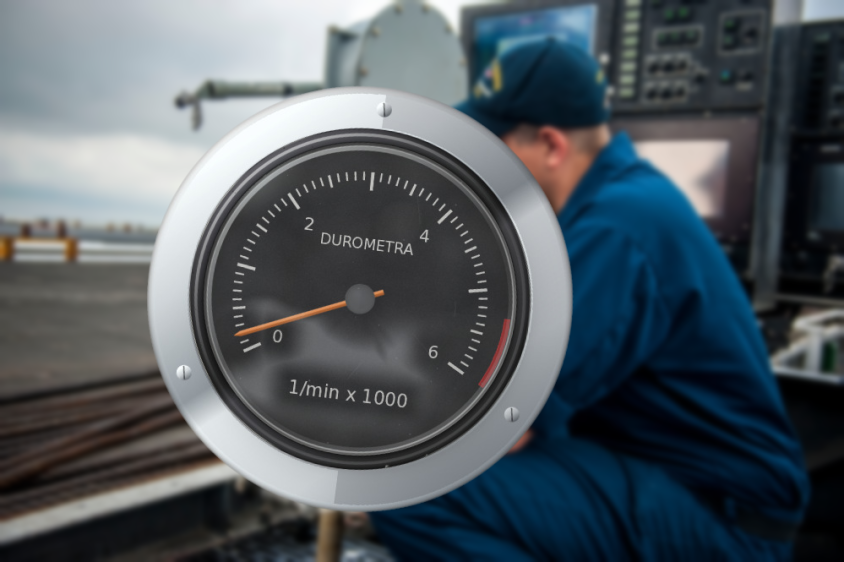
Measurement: 200
